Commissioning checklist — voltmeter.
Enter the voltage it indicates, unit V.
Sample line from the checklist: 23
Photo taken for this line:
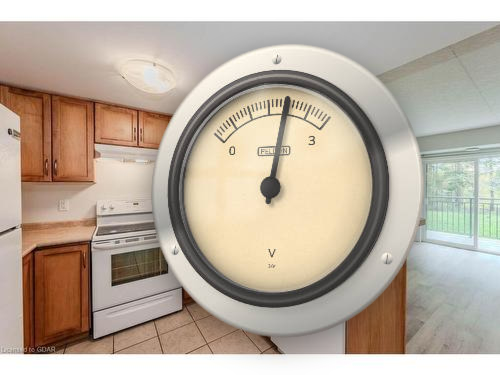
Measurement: 2
